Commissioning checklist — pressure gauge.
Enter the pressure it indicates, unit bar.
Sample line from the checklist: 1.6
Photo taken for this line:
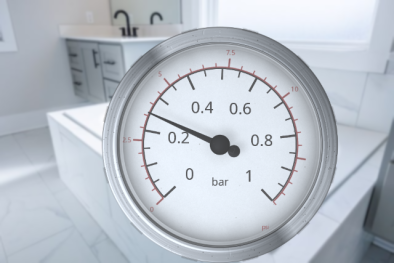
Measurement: 0.25
